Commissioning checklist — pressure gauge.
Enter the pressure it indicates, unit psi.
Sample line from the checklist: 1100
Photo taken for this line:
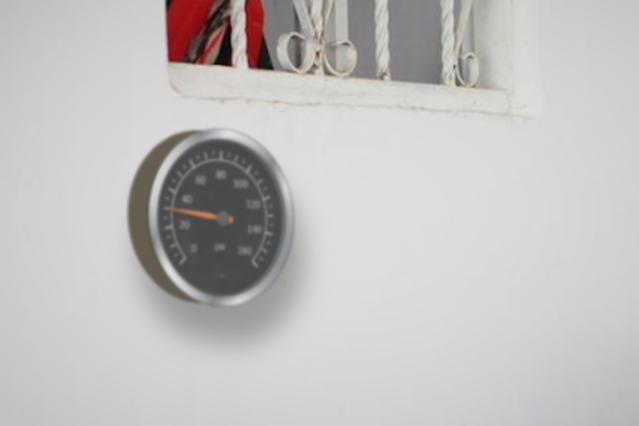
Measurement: 30
